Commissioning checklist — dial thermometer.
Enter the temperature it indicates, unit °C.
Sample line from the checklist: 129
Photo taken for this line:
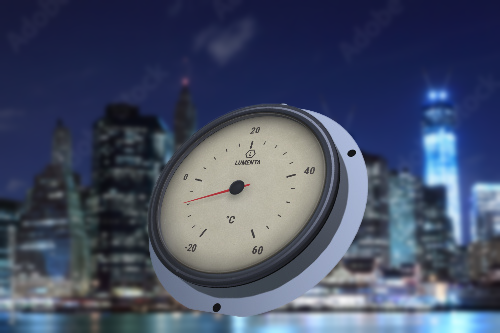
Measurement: -8
